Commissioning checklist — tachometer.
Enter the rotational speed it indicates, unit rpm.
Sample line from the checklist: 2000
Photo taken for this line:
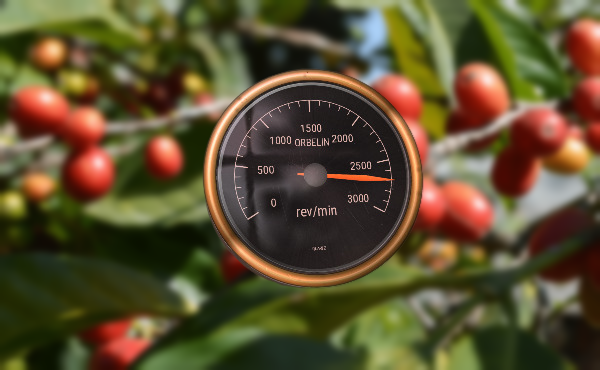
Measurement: 2700
